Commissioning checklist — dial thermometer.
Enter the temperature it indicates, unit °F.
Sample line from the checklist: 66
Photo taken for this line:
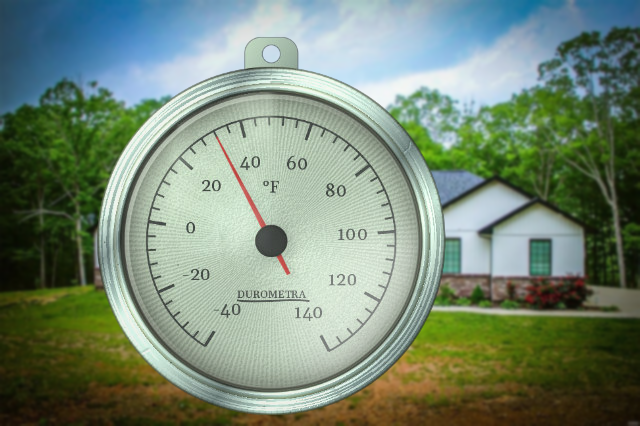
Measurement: 32
